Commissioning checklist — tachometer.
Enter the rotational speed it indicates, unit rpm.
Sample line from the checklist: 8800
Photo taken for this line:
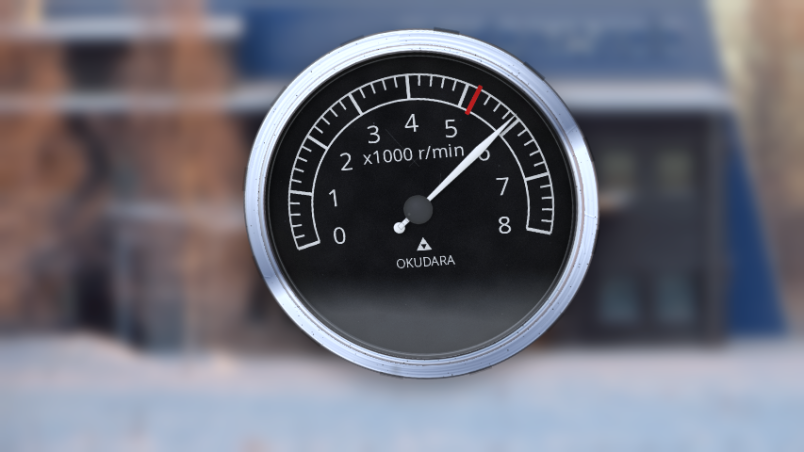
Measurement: 5900
